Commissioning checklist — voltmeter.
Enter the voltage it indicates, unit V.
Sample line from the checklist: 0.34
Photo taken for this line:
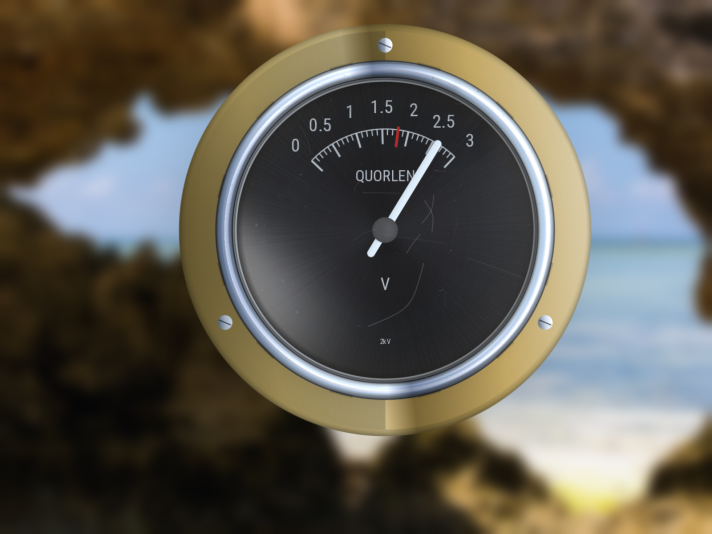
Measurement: 2.6
